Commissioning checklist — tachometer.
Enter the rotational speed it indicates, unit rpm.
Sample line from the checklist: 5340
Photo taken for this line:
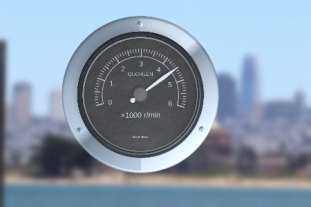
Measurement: 4500
